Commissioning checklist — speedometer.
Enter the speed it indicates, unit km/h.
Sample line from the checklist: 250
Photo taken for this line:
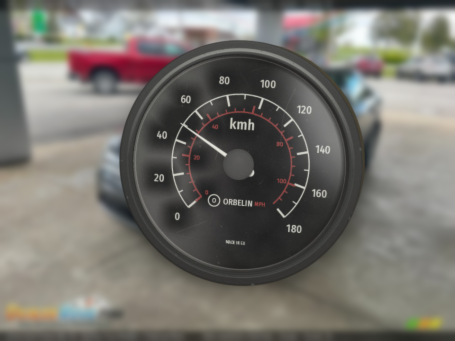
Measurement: 50
